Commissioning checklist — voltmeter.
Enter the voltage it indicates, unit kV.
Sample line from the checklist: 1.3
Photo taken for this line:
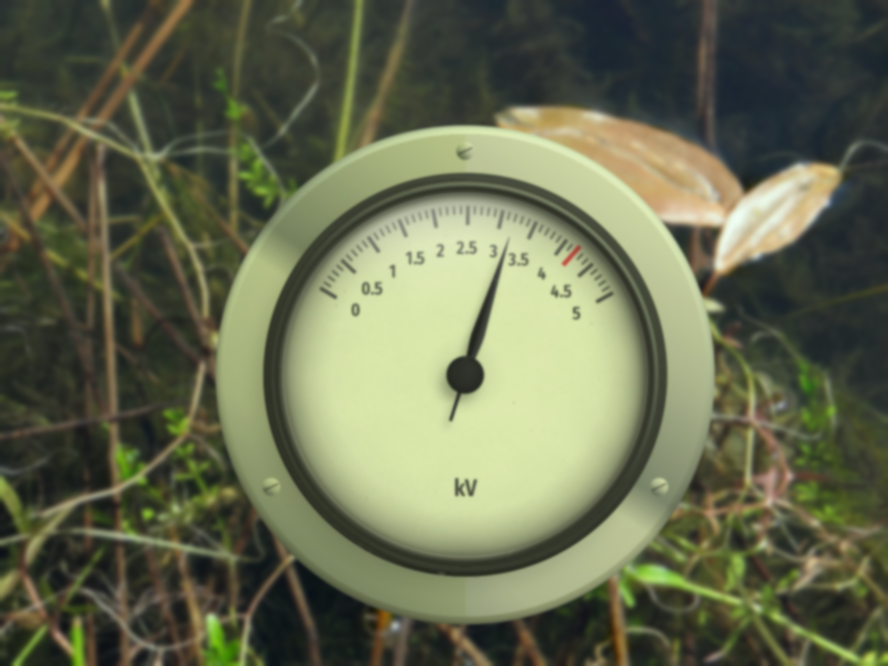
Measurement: 3.2
